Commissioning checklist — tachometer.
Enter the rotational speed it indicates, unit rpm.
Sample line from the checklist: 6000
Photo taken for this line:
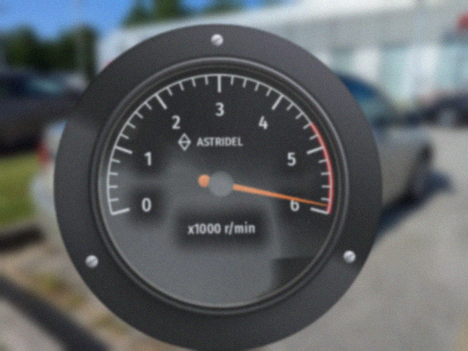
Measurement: 5900
